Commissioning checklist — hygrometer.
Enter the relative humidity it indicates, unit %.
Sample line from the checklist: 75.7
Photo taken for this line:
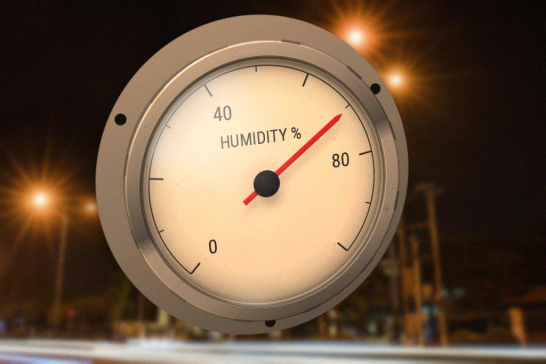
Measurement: 70
